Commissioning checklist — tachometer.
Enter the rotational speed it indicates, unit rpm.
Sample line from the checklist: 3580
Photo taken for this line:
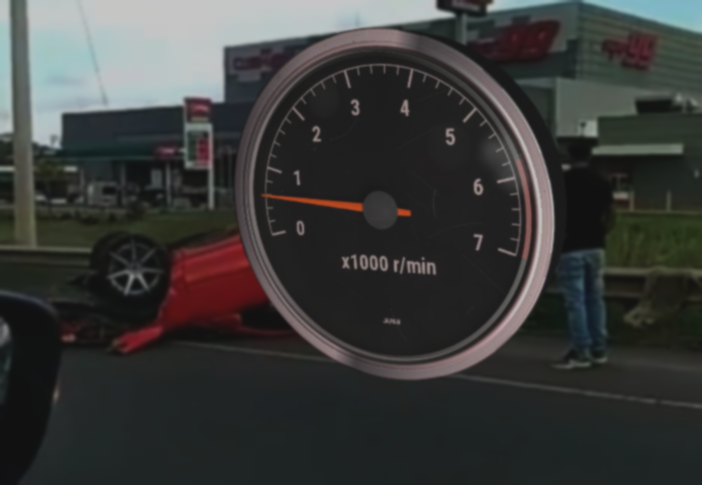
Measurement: 600
